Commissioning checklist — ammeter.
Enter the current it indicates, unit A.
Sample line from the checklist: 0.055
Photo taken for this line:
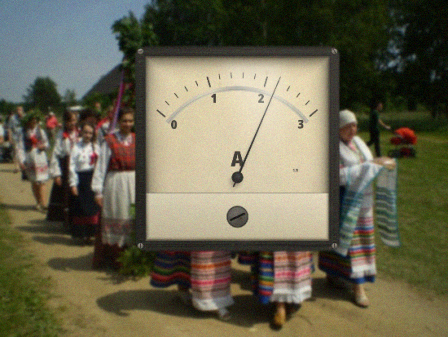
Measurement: 2.2
